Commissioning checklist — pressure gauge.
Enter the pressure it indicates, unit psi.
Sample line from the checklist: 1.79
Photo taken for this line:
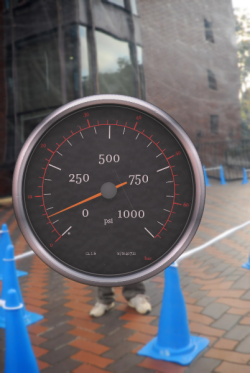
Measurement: 75
